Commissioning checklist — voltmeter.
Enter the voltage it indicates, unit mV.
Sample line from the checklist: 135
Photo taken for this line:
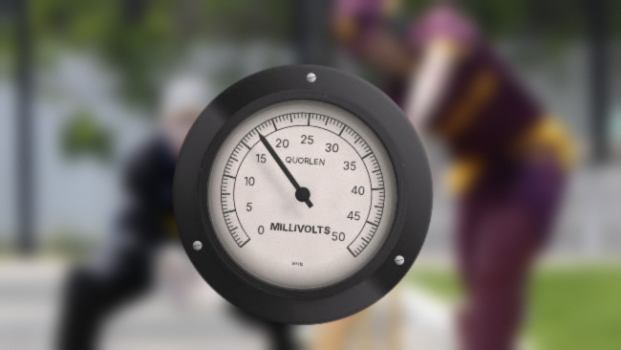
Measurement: 17.5
